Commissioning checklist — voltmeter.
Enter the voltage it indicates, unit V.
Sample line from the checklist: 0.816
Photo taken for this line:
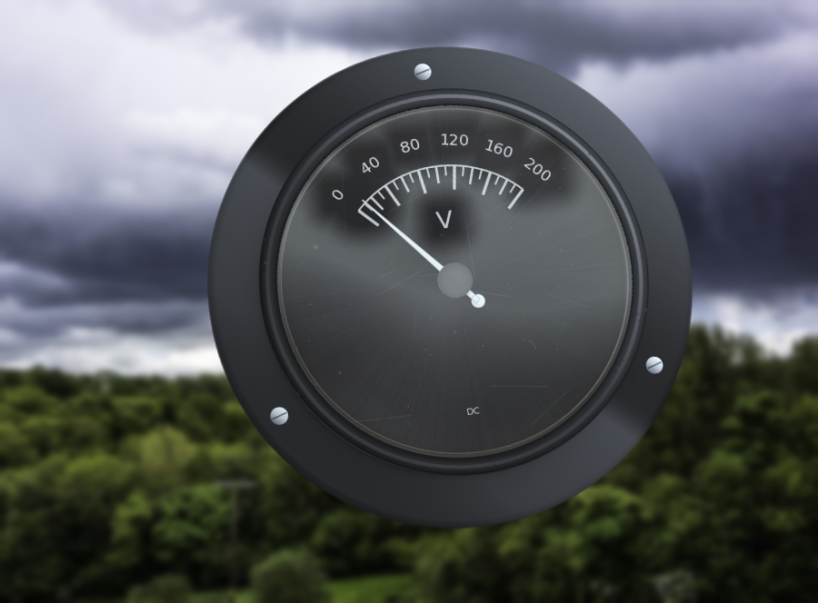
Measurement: 10
